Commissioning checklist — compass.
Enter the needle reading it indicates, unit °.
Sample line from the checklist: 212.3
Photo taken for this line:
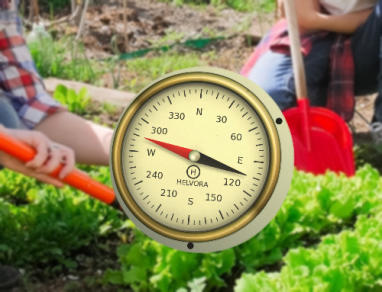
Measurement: 285
